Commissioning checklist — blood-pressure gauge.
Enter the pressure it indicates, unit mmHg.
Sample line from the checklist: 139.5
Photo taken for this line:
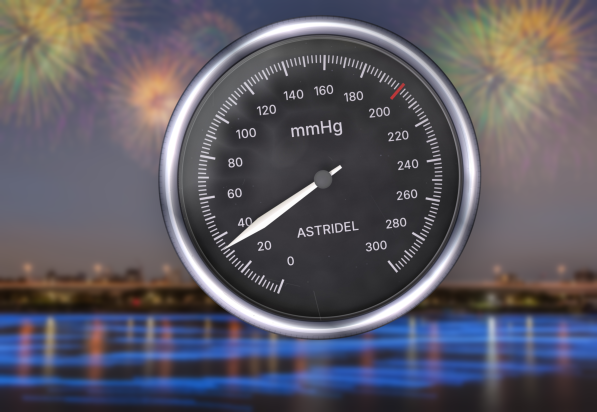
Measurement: 34
